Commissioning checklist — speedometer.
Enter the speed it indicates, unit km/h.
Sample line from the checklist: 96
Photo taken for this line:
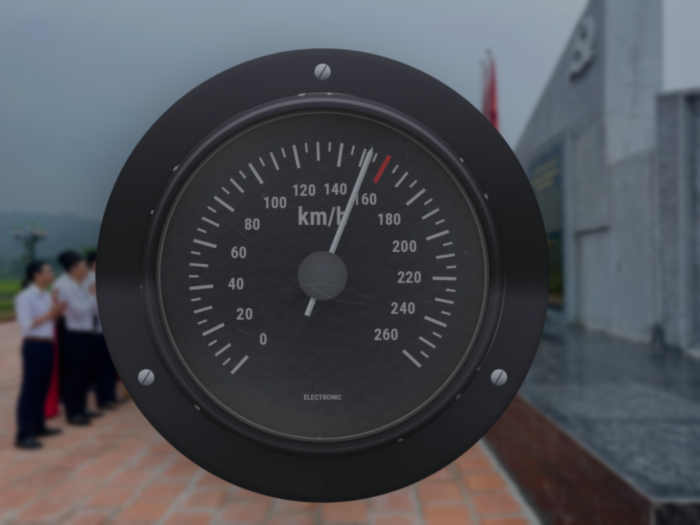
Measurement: 152.5
